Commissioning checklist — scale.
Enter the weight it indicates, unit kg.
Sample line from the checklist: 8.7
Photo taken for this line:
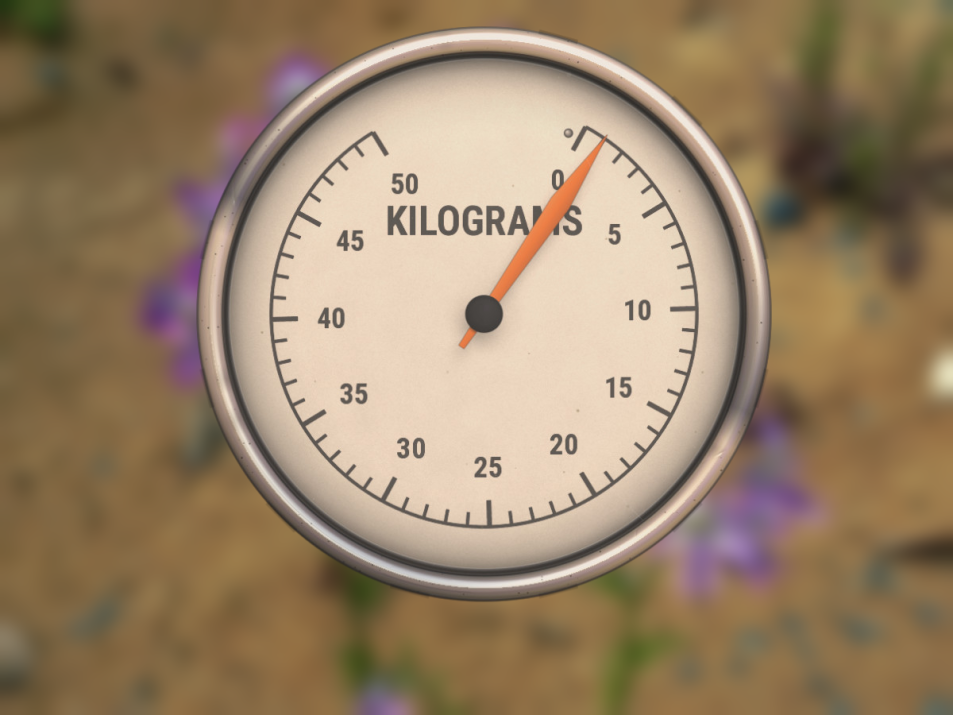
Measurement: 1
